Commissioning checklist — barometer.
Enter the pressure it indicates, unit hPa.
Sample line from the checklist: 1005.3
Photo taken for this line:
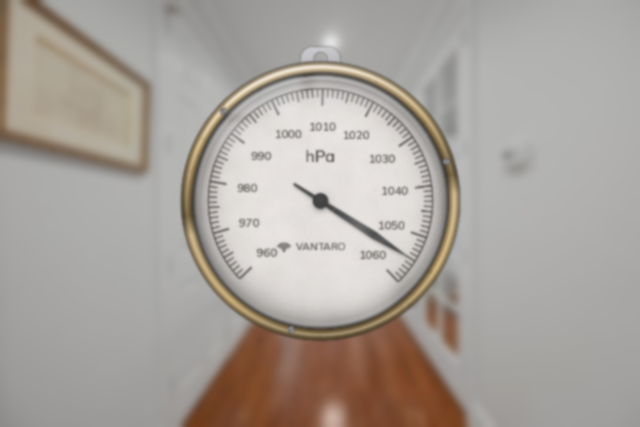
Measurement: 1055
